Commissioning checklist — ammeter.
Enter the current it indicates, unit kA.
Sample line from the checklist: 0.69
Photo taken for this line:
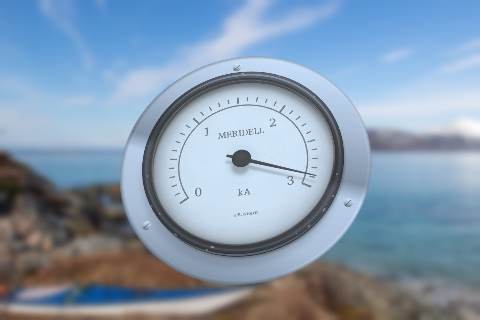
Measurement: 2.9
